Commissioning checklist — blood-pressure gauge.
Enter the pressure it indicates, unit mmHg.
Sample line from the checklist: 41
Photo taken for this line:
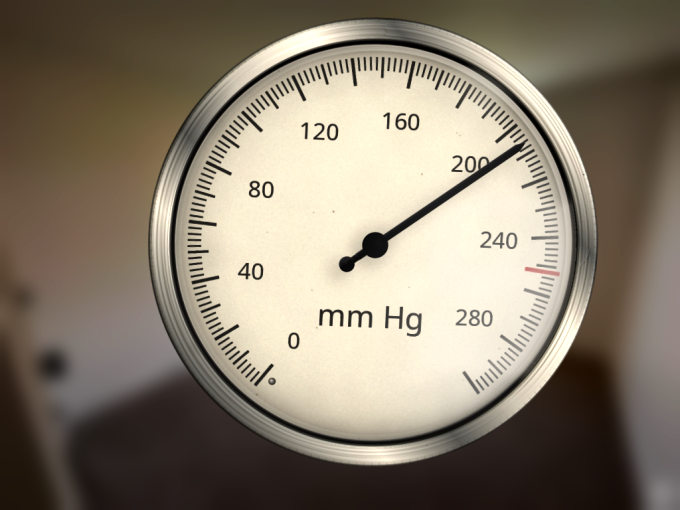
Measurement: 206
